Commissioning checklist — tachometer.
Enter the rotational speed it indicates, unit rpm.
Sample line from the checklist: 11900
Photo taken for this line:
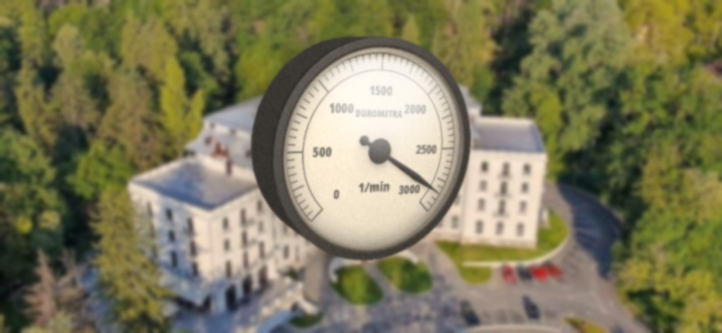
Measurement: 2850
